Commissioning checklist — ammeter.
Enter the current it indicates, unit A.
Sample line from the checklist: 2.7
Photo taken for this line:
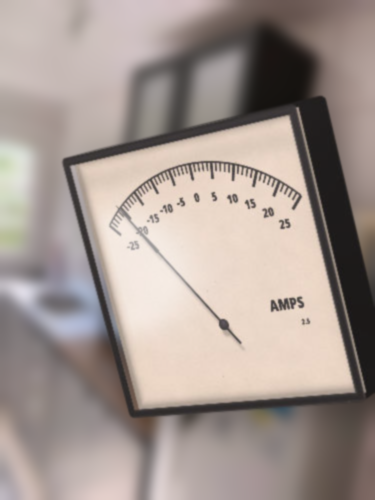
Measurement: -20
